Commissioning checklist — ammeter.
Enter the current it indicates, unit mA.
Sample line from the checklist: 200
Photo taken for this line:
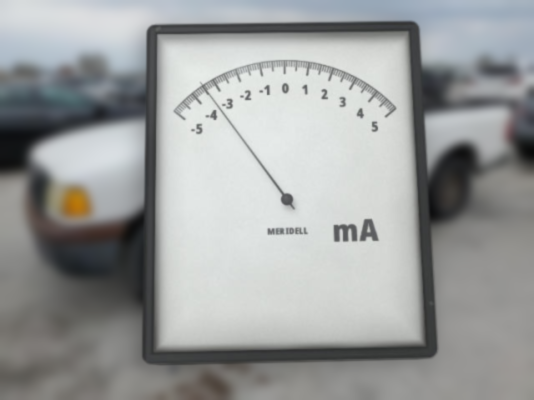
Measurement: -3.5
